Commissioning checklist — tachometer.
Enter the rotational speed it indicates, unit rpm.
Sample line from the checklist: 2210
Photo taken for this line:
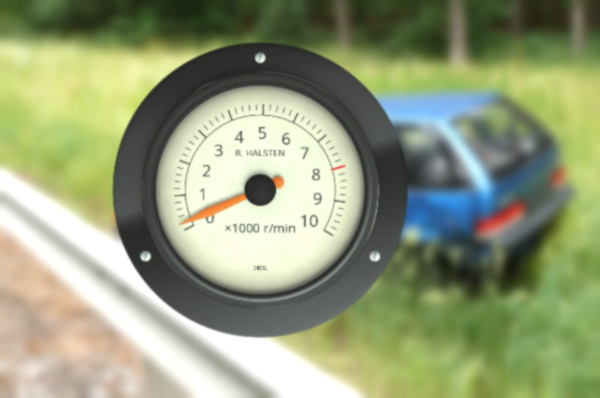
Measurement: 200
